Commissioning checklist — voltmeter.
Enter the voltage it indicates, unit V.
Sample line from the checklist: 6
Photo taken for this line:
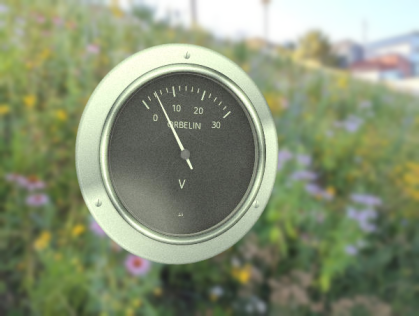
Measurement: 4
